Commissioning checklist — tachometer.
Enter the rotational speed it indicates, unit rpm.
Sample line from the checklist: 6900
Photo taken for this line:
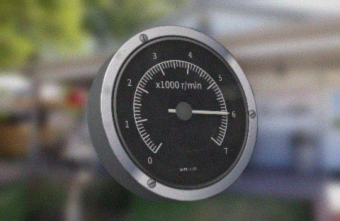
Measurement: 6000
